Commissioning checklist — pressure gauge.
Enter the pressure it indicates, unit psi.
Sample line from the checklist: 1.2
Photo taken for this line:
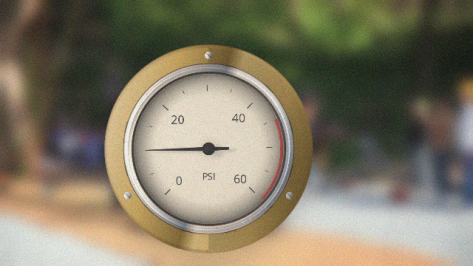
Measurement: 10
